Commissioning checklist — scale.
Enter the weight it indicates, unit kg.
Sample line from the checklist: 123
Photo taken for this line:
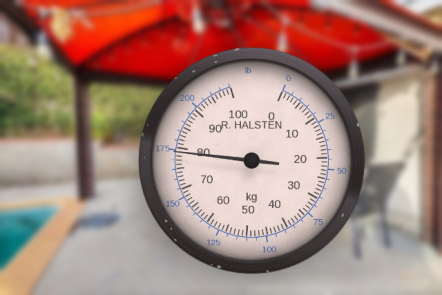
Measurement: 79
